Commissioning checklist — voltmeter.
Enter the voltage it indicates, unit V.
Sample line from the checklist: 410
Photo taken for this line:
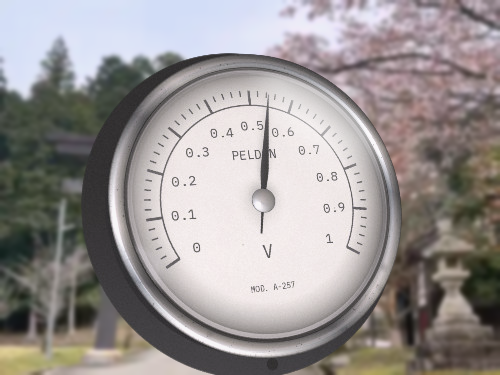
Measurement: 0.54
